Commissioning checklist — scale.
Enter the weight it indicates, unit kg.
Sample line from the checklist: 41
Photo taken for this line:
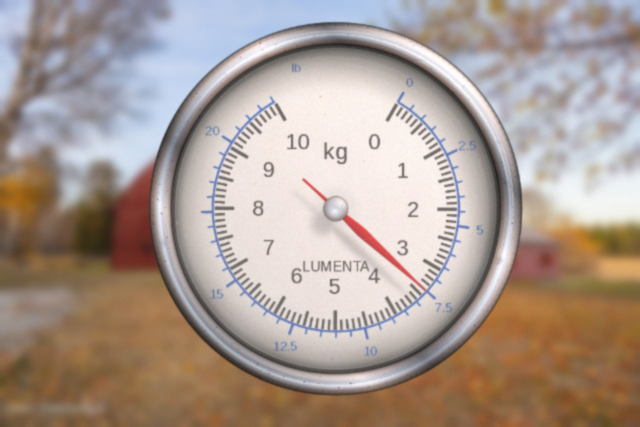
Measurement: 3.4
